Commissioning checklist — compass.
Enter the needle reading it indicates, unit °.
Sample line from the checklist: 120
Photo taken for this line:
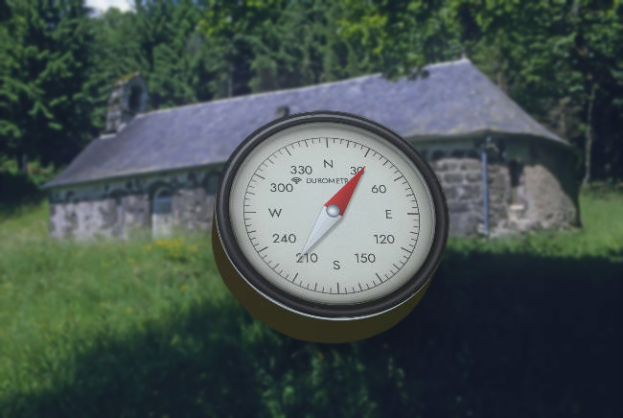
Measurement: 35
